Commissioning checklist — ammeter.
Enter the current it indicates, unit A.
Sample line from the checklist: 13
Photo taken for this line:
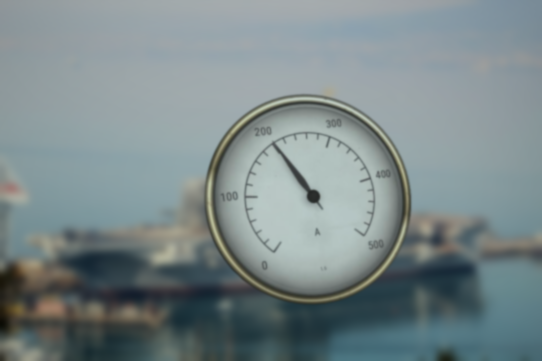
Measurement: 200
